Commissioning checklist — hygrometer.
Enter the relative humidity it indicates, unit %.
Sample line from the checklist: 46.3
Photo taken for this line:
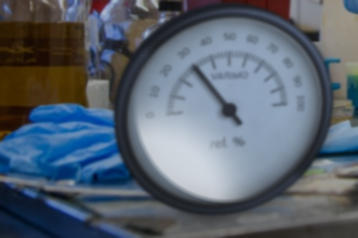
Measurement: 30
